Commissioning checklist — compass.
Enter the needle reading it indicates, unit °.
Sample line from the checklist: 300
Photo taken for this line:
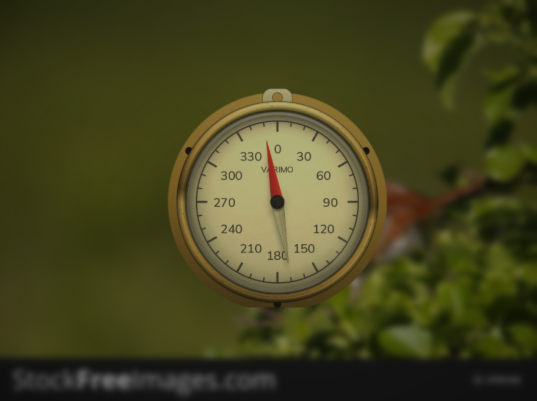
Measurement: 350
